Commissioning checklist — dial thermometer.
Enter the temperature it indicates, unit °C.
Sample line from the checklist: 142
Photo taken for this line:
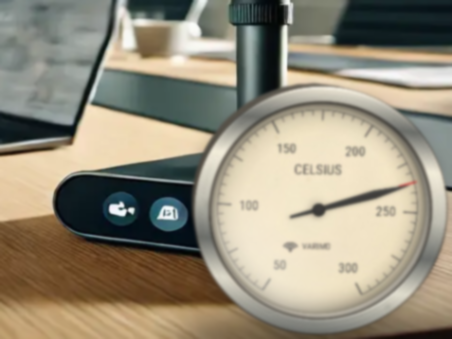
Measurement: 235
